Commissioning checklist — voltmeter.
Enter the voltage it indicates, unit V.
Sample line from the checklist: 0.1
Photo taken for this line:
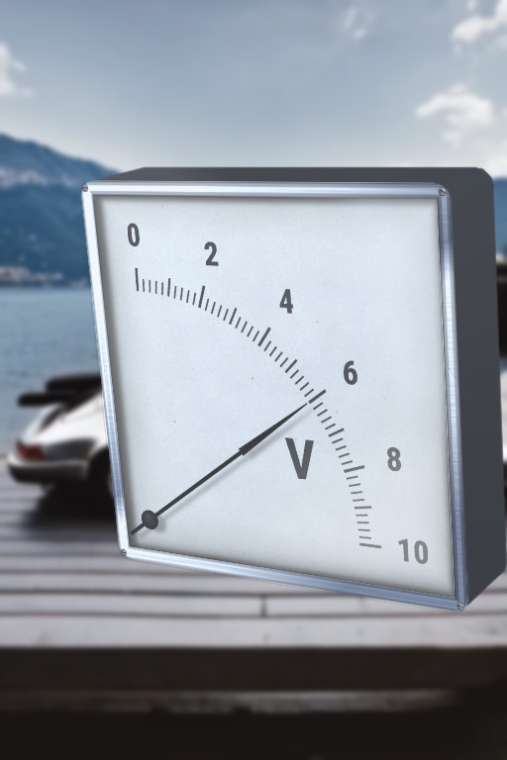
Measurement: 6
